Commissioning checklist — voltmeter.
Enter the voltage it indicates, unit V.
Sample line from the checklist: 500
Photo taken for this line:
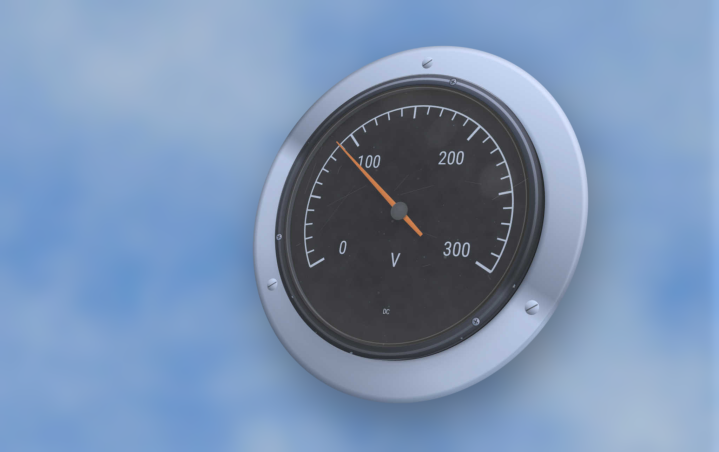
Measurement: 90
